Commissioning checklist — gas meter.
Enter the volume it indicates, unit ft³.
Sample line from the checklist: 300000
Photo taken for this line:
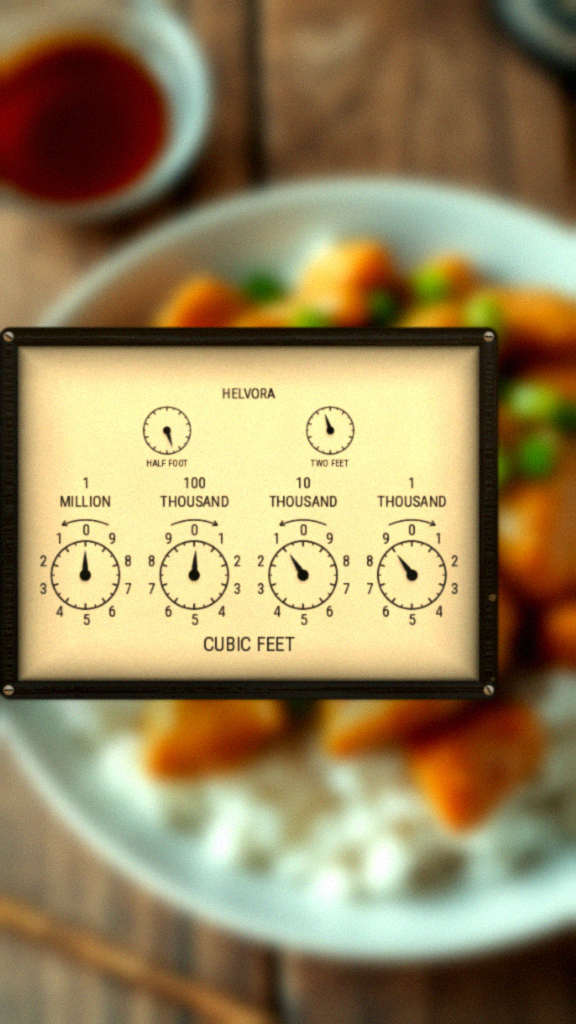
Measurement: 900
